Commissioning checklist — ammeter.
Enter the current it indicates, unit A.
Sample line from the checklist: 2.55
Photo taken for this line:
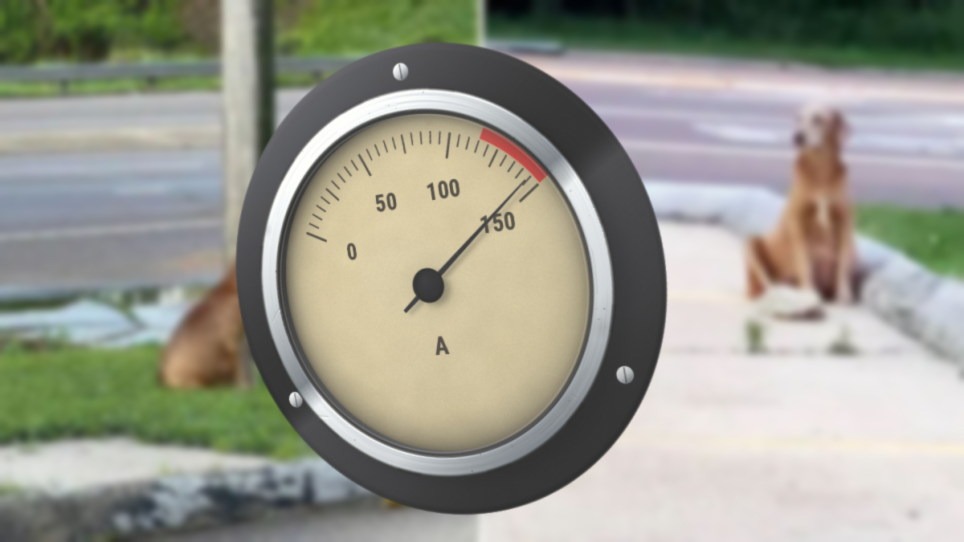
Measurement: 145
